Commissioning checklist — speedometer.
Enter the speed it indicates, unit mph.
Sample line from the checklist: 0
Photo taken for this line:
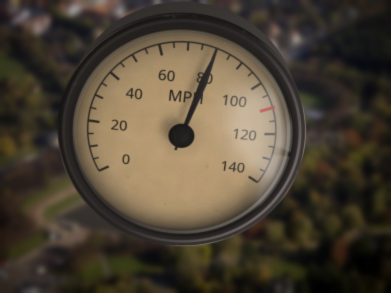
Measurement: 80
